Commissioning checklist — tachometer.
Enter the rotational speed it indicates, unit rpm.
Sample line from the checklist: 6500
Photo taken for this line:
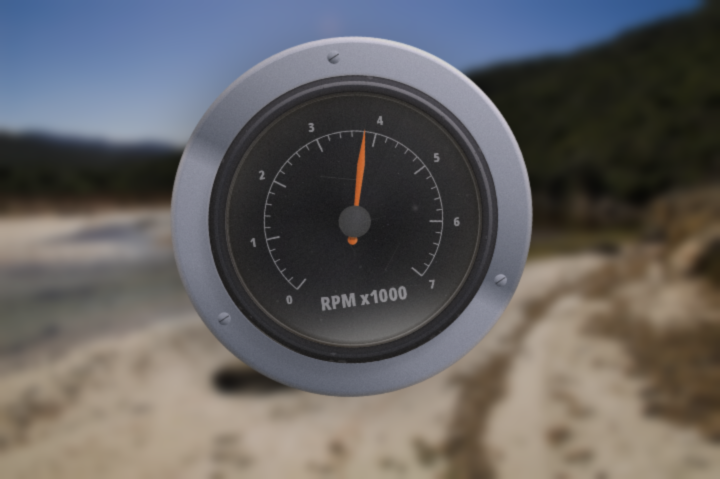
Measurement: 3800
